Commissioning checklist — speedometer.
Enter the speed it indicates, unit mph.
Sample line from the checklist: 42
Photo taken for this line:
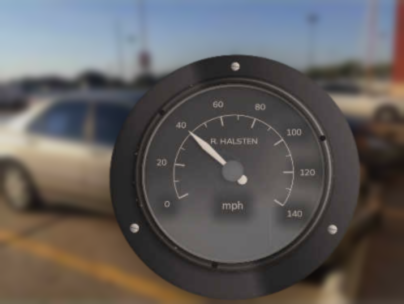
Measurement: 40
